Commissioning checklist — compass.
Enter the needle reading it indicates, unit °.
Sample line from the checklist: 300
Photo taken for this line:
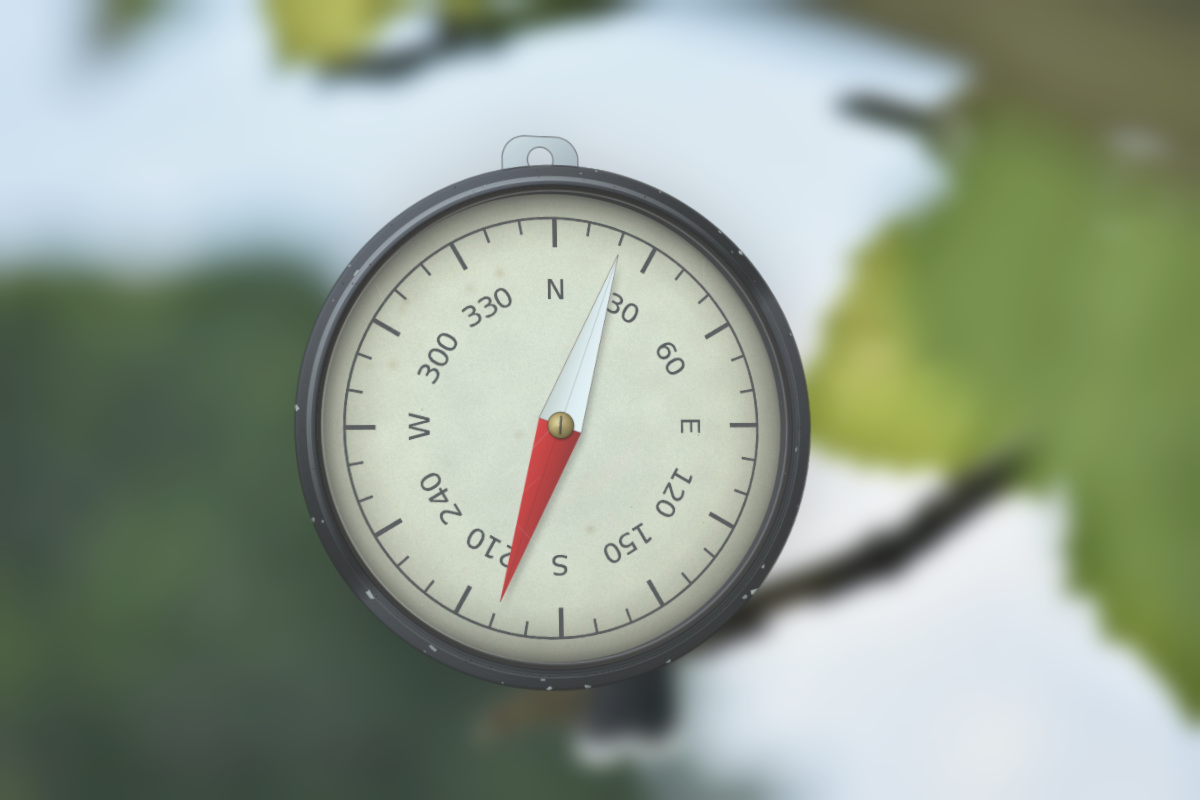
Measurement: 200
